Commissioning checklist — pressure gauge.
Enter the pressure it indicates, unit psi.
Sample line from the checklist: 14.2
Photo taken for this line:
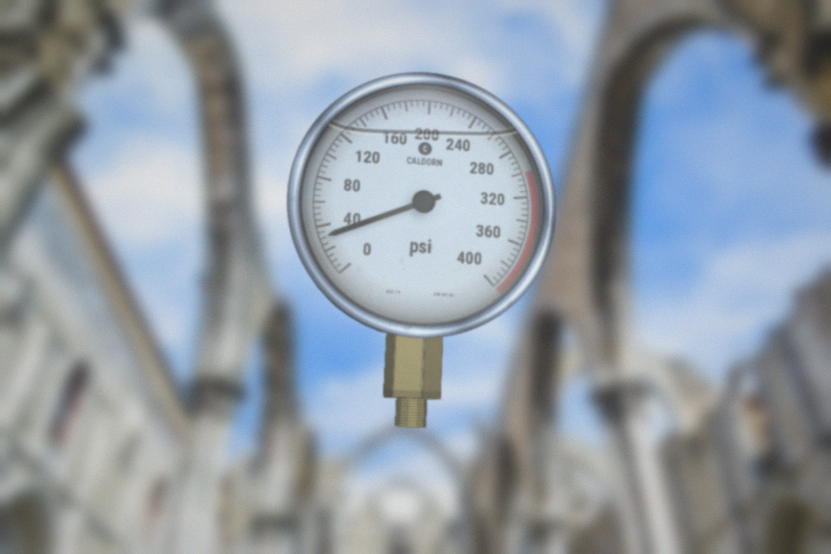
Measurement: 30
